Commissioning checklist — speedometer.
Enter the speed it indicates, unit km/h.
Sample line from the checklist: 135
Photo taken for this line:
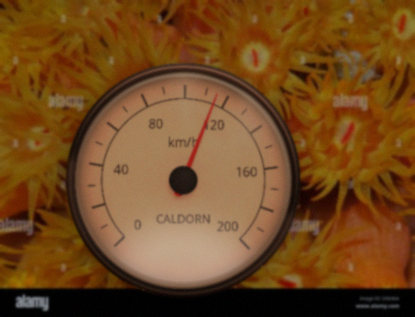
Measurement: 115
